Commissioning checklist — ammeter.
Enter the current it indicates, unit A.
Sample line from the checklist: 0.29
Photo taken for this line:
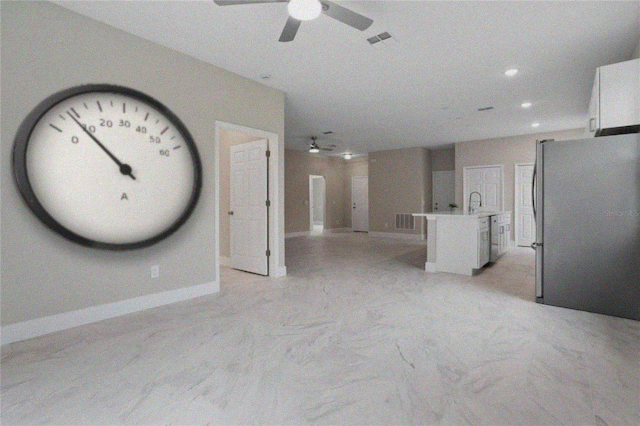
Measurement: 7.5
